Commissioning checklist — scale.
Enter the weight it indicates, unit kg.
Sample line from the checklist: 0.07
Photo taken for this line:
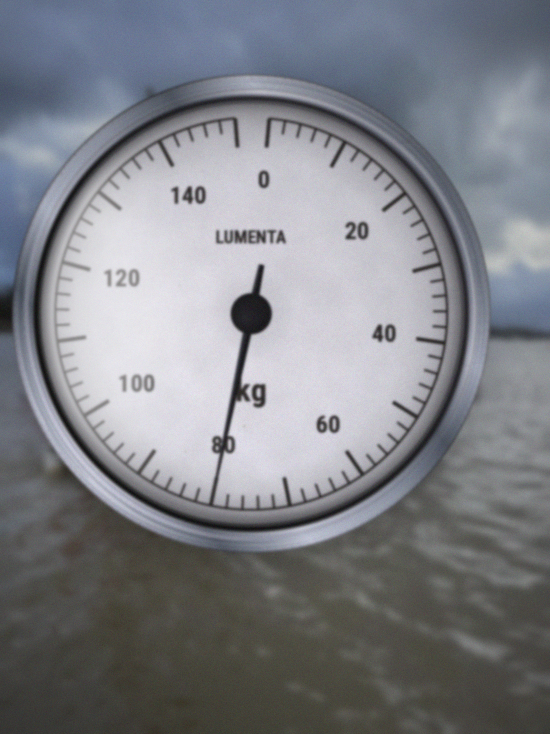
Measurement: 80
